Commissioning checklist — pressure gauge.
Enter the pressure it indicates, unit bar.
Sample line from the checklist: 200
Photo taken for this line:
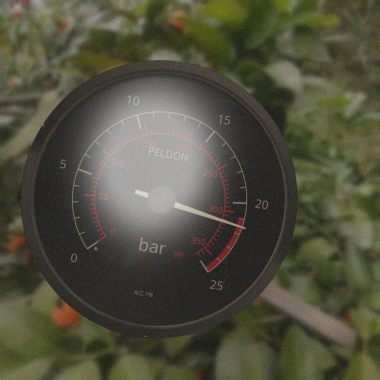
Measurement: 21.5
